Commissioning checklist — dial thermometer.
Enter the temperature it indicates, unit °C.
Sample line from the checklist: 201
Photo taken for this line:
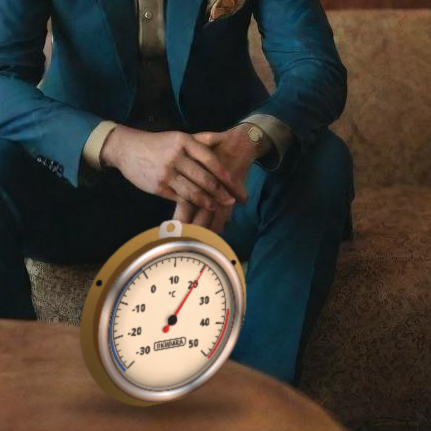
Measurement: 20
